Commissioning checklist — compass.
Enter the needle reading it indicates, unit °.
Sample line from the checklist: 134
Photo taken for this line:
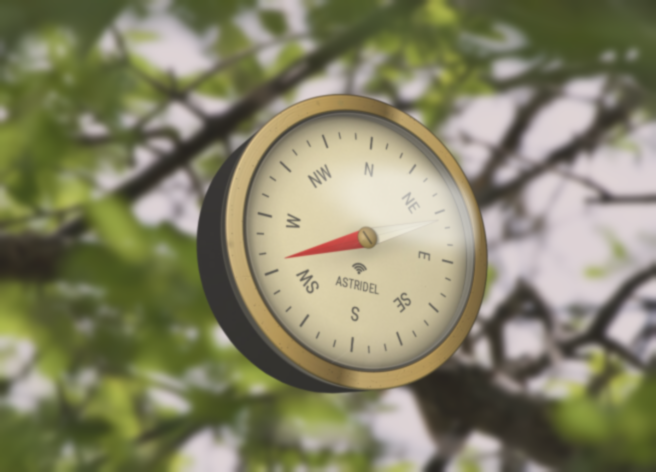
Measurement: 245
